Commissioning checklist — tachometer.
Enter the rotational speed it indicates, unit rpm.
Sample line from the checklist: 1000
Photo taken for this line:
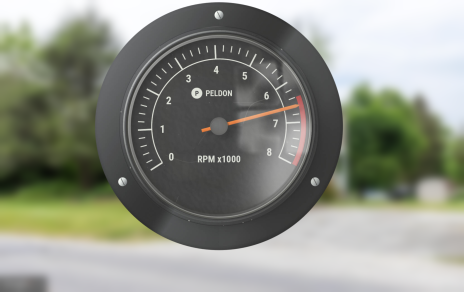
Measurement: 6600
